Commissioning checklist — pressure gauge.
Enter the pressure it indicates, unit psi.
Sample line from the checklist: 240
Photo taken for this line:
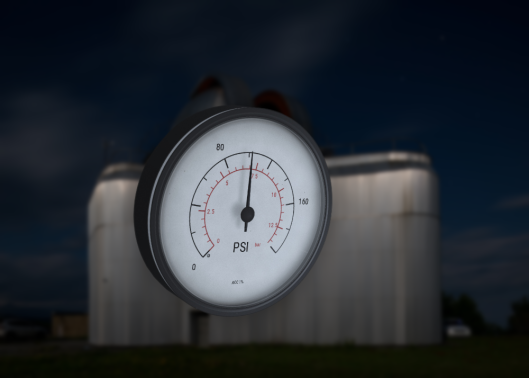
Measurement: 100
